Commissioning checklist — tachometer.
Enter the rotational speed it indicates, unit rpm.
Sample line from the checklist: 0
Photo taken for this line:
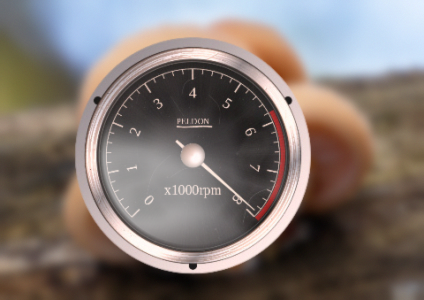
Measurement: 7900
